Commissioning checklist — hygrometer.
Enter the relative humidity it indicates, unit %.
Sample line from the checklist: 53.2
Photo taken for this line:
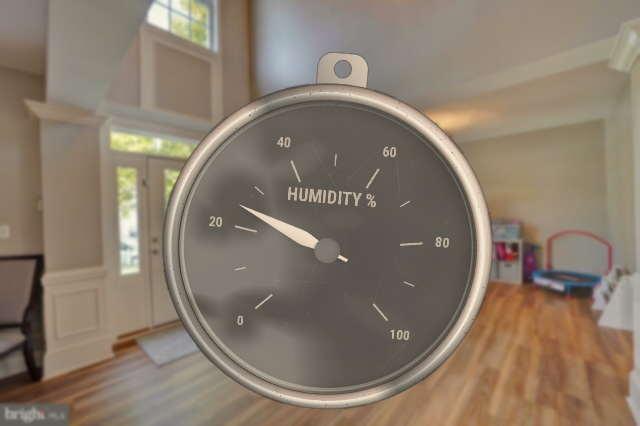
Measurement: 25
